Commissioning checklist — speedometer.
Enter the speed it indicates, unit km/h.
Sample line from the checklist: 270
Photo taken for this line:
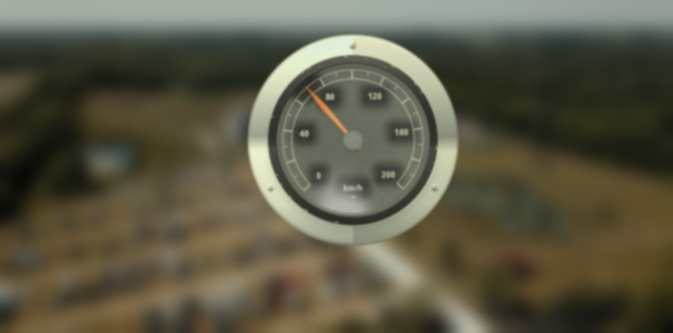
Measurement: 70
